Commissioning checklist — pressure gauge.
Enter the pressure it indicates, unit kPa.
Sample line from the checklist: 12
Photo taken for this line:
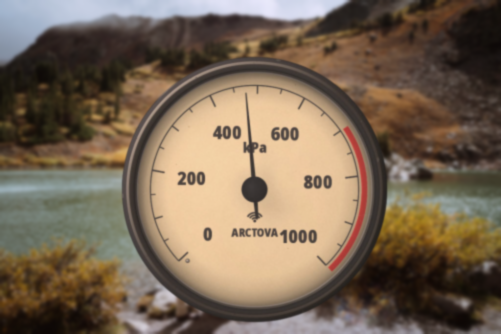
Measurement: 475
